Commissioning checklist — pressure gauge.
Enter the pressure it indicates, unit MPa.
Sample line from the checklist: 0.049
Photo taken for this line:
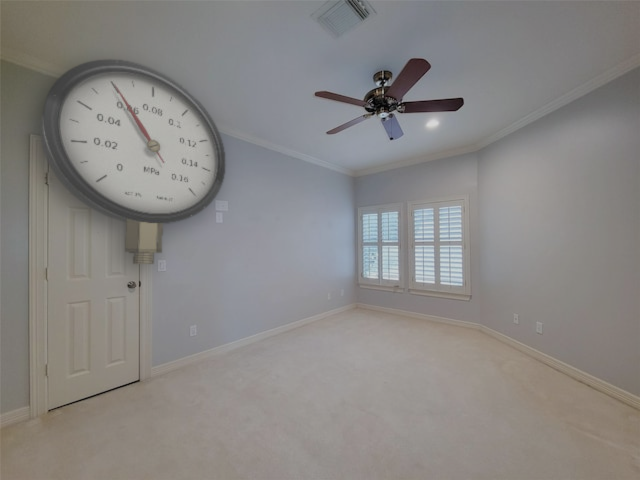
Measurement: 0.06
